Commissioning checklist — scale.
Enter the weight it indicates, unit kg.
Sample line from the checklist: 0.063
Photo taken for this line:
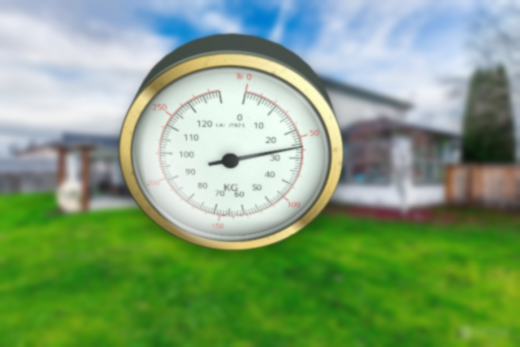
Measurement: 25
